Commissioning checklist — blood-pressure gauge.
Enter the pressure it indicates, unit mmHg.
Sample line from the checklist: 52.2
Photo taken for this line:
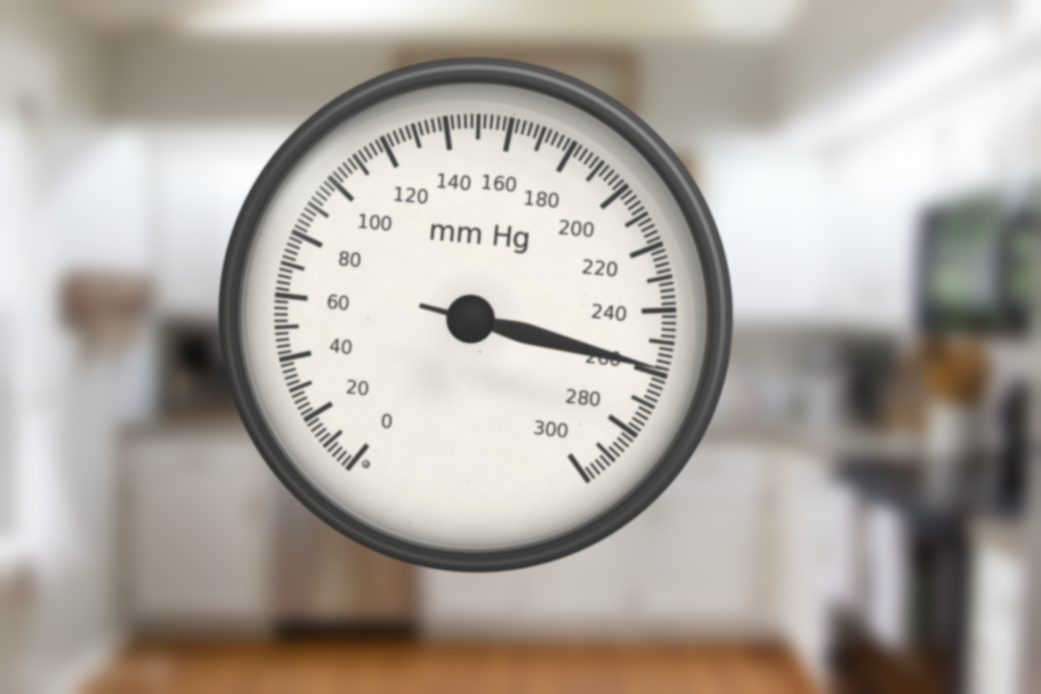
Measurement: 258
